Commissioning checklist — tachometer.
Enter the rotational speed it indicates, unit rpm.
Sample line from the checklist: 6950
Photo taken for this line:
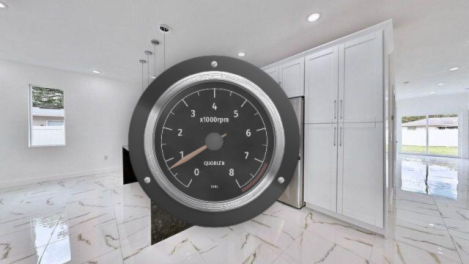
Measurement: 750
